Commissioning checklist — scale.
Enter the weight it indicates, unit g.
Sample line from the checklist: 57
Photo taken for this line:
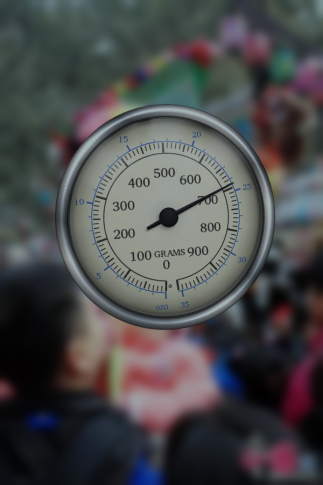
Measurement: 690
